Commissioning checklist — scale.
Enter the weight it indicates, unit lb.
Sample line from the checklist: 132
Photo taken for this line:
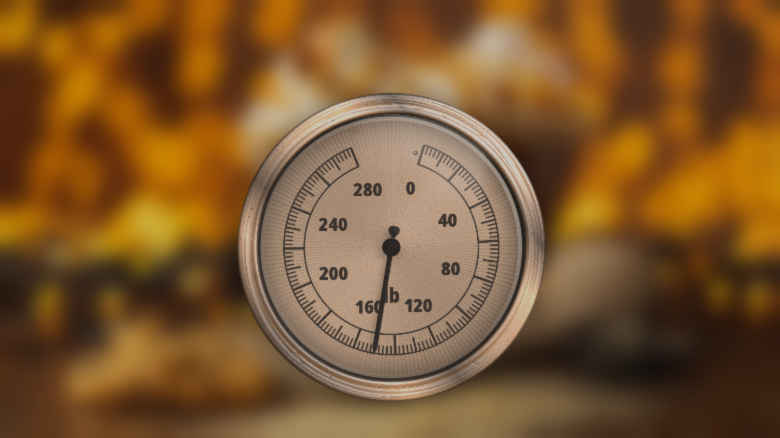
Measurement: 150
